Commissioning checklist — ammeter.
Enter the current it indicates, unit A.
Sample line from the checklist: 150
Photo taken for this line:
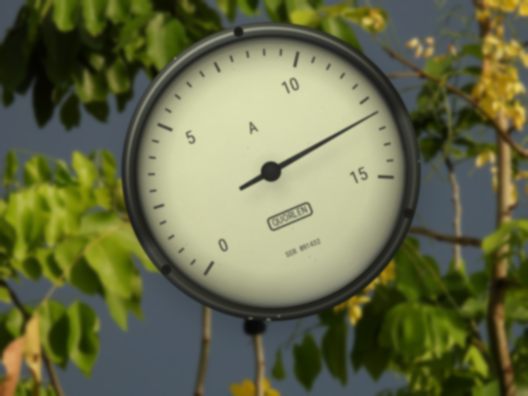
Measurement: 13
